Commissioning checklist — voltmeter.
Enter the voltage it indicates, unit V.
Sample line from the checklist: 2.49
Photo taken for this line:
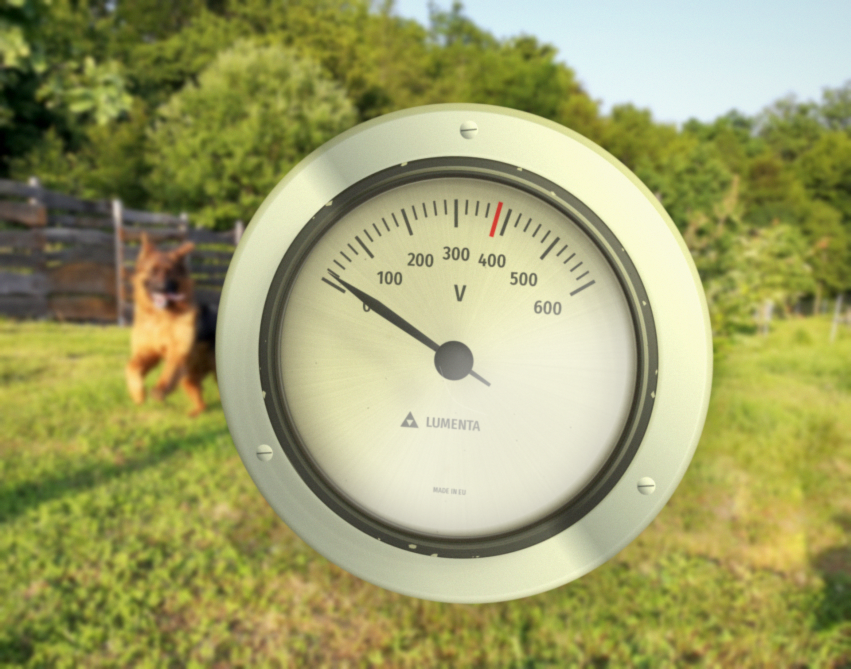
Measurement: 20
